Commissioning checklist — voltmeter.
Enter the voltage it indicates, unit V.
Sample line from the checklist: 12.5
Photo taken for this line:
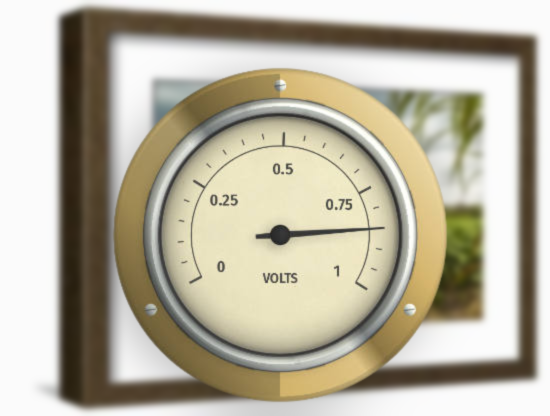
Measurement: 0.85
